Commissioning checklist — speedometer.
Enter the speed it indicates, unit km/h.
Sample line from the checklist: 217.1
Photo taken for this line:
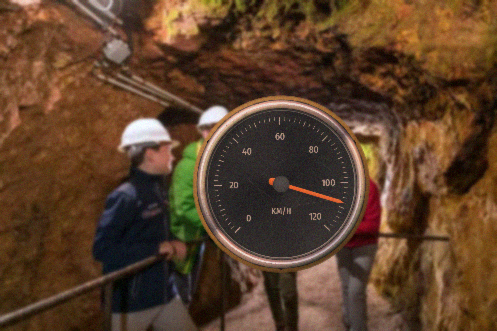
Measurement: 108
